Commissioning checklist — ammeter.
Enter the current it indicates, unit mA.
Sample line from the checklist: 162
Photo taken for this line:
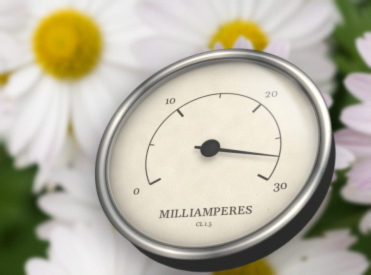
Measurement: 27.5
